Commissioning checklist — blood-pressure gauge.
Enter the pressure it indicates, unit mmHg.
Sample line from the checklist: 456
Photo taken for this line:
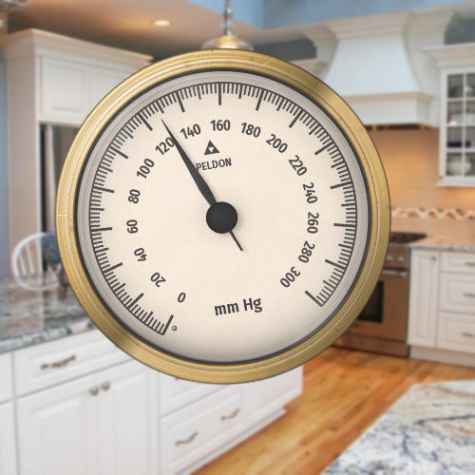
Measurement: 128
